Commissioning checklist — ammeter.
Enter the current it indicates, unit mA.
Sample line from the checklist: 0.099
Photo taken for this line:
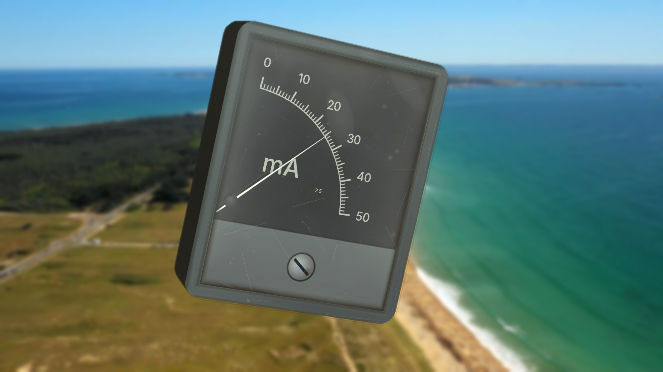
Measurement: 25
